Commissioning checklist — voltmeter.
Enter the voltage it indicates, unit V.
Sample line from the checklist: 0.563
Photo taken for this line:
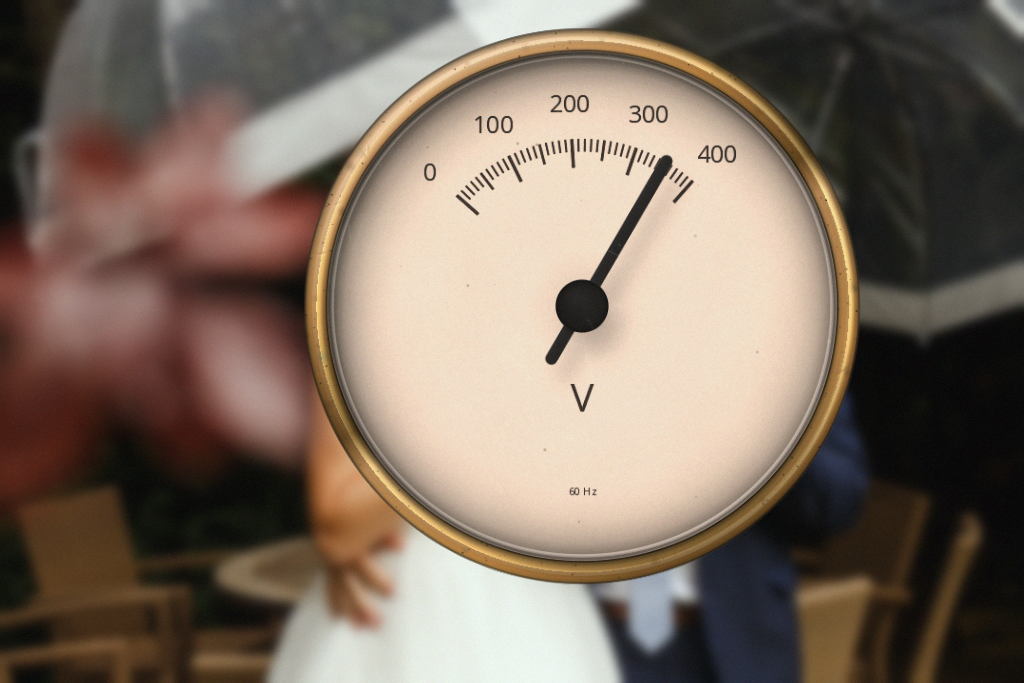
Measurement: 350
